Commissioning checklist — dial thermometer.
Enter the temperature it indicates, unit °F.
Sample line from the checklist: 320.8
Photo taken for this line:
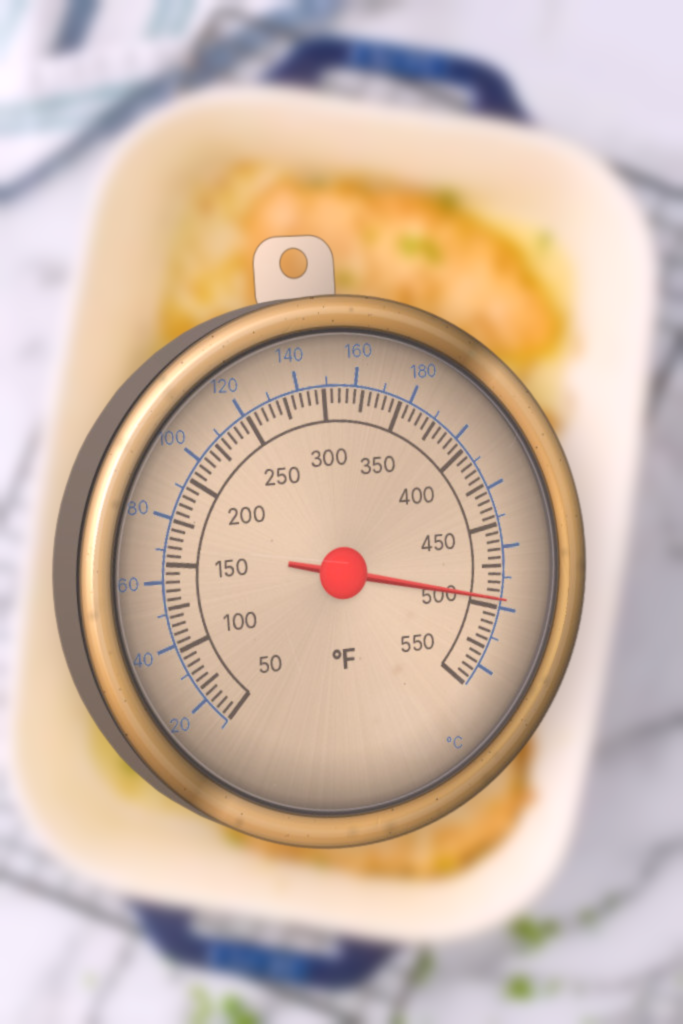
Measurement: 495
